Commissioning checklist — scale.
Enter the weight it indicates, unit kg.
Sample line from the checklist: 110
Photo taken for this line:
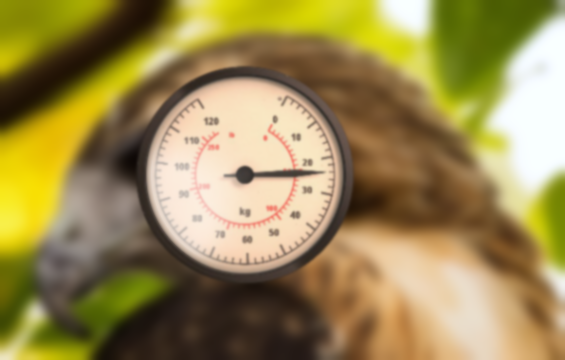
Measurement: 24
